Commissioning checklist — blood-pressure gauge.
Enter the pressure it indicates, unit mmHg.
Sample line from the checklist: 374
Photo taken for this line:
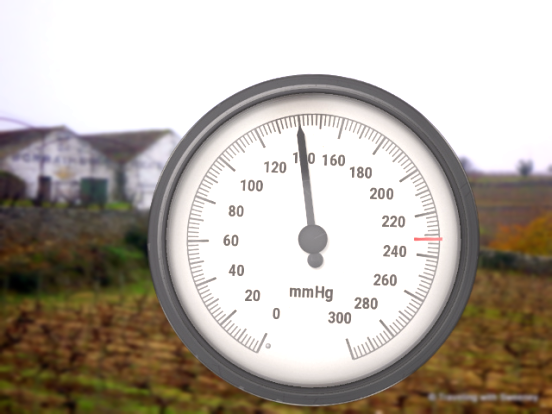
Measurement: 140
